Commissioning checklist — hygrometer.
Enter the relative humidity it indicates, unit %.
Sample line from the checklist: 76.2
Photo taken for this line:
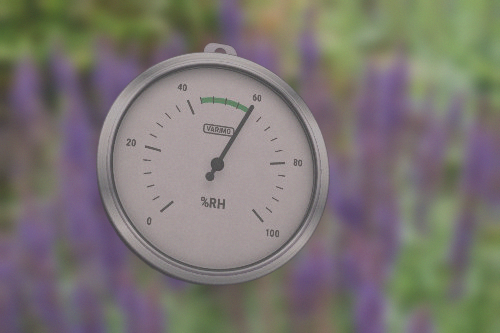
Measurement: 60
